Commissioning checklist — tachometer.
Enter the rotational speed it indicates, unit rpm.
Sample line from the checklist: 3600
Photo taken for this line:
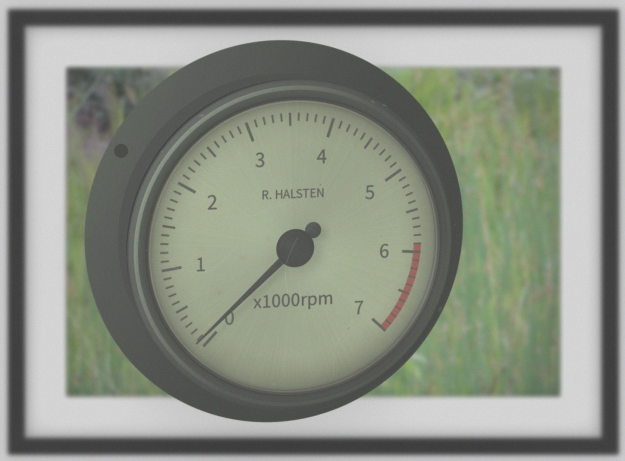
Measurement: 100
